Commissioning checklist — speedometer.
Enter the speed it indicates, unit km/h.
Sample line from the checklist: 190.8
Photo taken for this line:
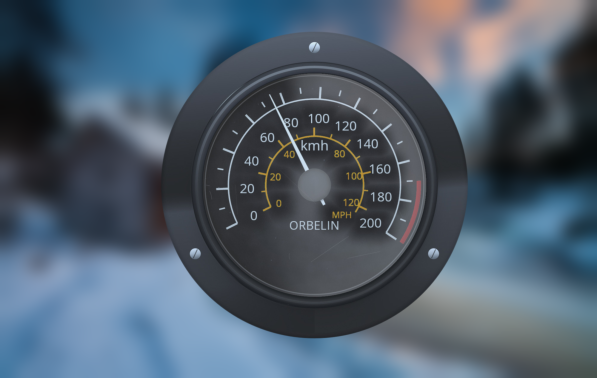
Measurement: 75
